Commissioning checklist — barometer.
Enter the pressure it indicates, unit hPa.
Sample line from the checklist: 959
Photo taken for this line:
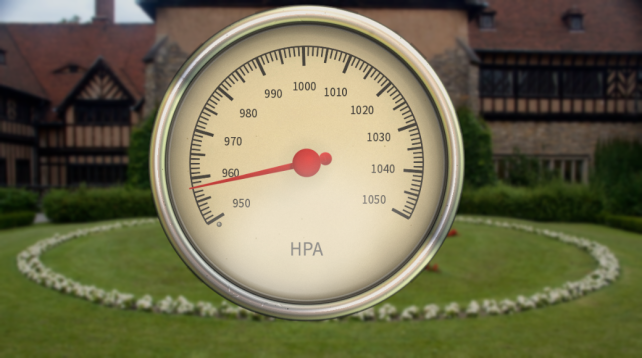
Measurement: 958
